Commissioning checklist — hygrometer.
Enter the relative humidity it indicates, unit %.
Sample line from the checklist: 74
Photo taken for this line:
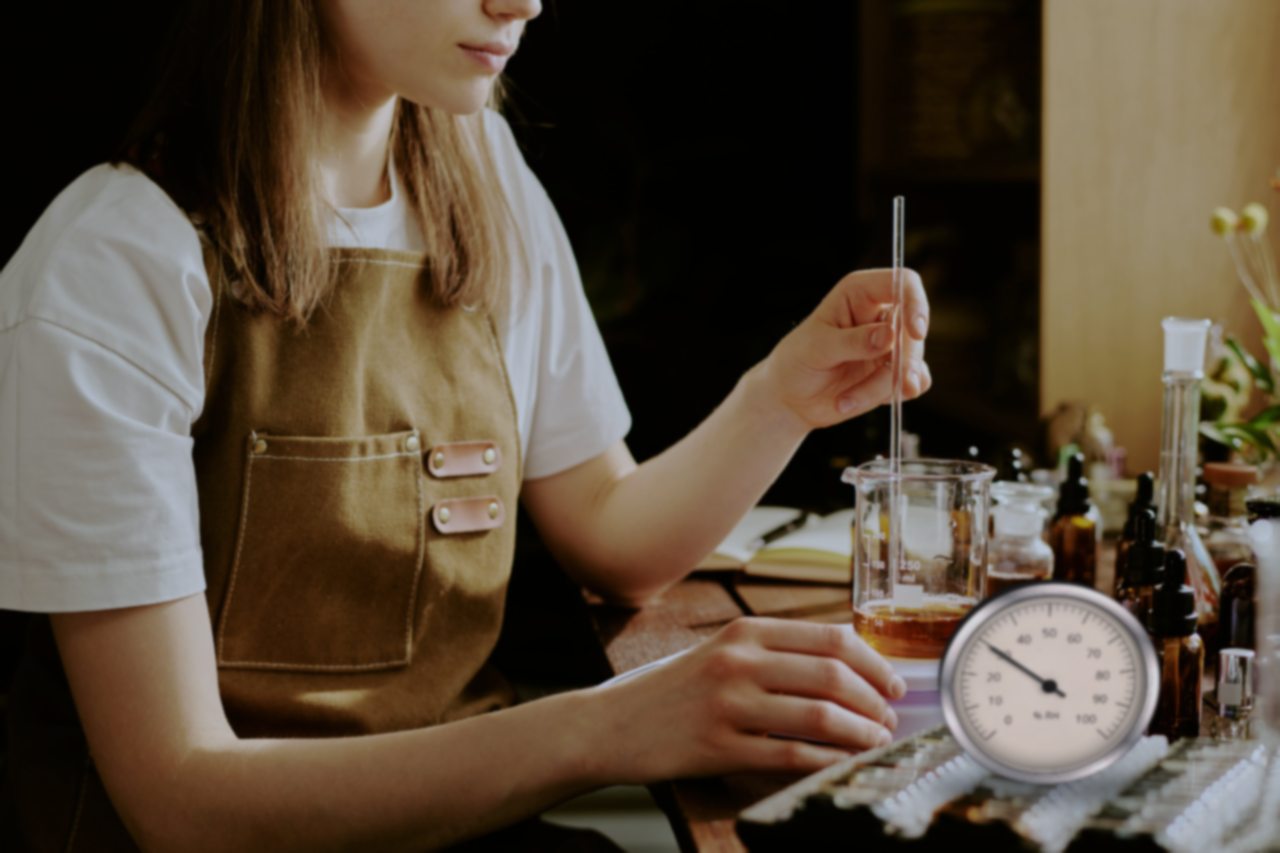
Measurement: 30
